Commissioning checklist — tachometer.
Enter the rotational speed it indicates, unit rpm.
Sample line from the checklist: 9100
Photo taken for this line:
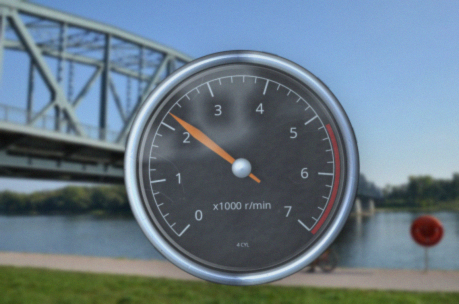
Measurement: 2200
